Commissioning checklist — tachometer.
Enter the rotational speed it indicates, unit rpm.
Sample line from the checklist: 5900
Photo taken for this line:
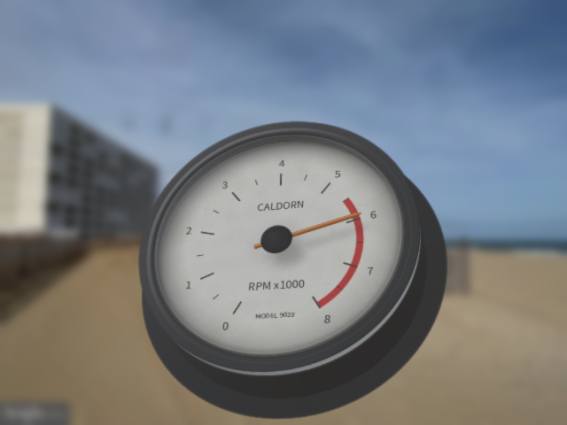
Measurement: 6000
